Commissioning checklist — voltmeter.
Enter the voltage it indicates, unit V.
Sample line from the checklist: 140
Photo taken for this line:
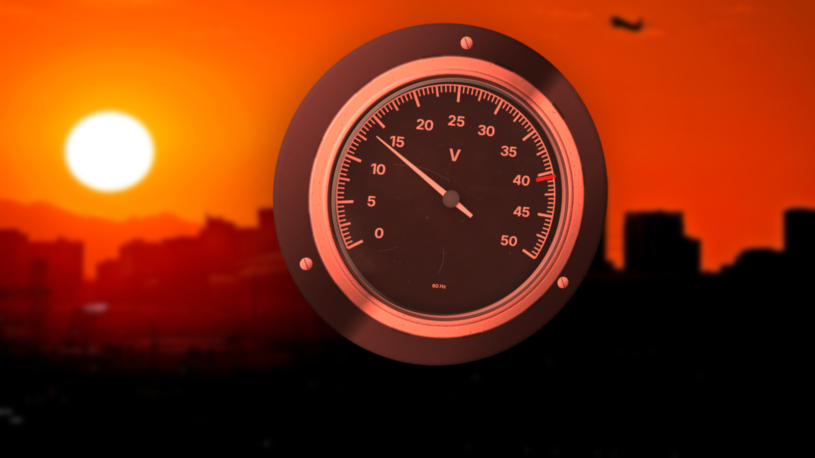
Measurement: 13.5
